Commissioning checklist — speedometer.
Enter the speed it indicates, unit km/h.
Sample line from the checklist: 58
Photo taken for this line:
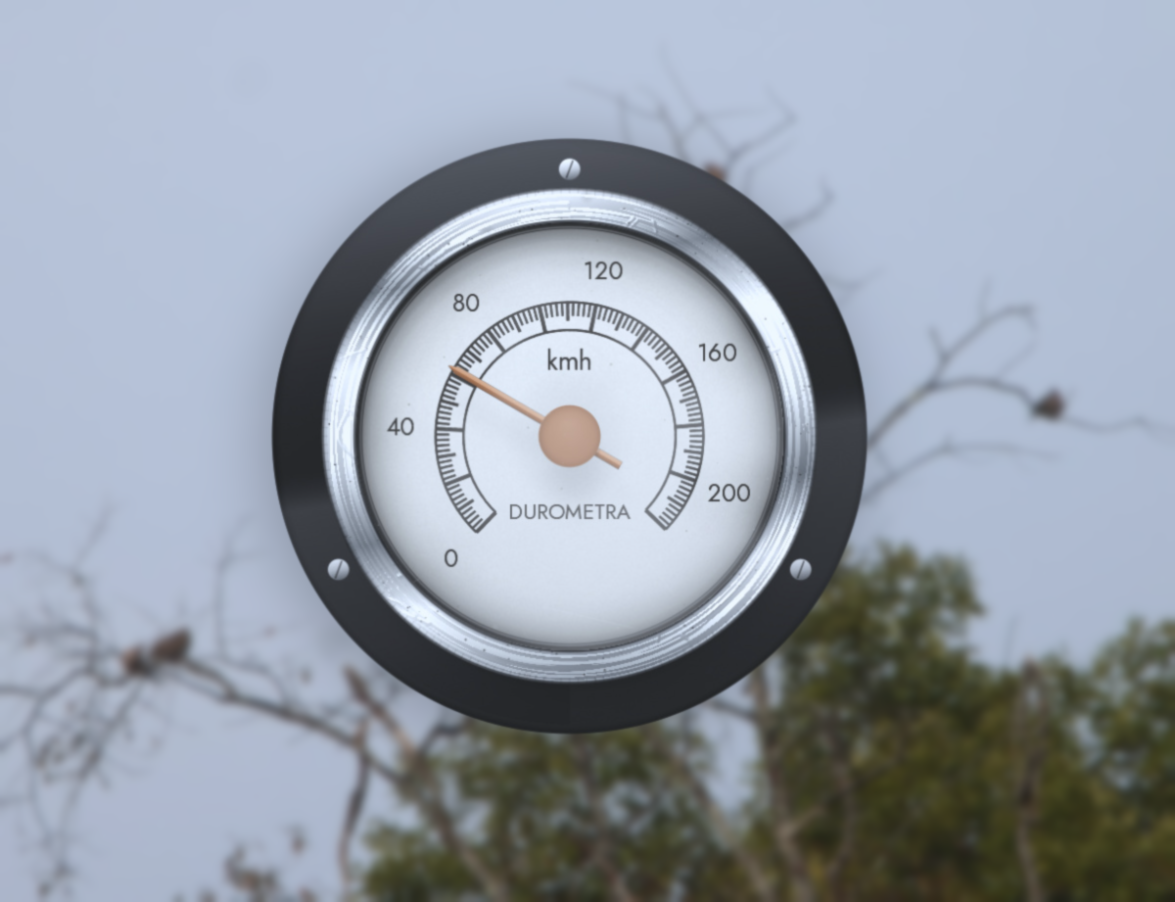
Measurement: 62
